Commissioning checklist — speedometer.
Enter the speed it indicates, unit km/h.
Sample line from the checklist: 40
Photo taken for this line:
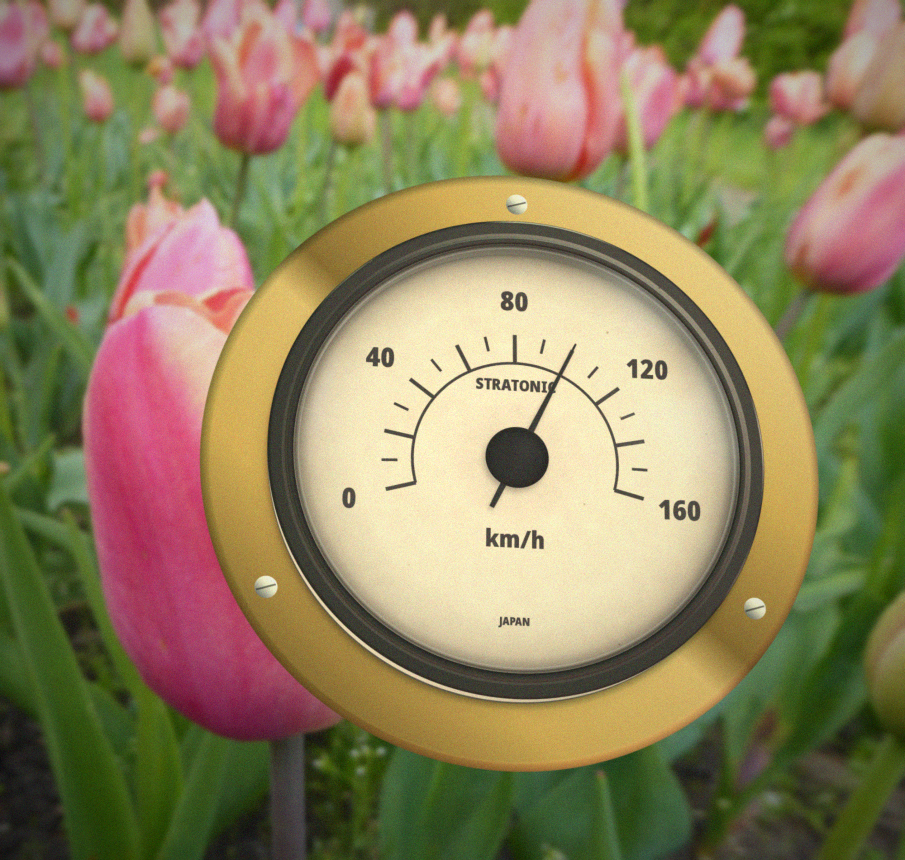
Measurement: 100
